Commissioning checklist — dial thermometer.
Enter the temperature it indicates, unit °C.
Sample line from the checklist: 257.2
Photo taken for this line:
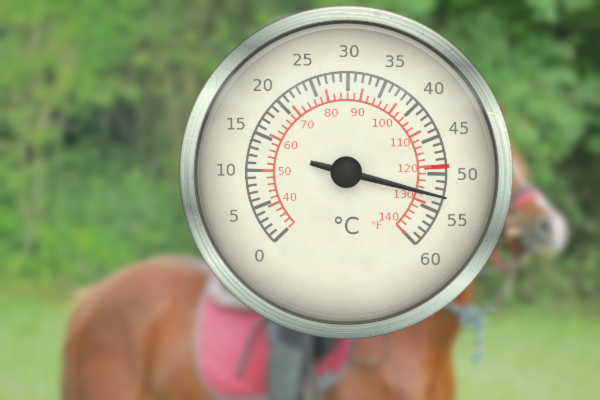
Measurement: 53
